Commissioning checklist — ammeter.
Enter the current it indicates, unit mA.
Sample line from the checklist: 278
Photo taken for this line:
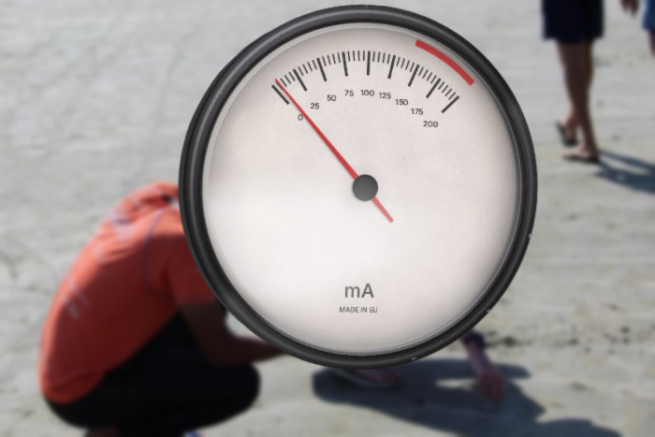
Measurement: 5
